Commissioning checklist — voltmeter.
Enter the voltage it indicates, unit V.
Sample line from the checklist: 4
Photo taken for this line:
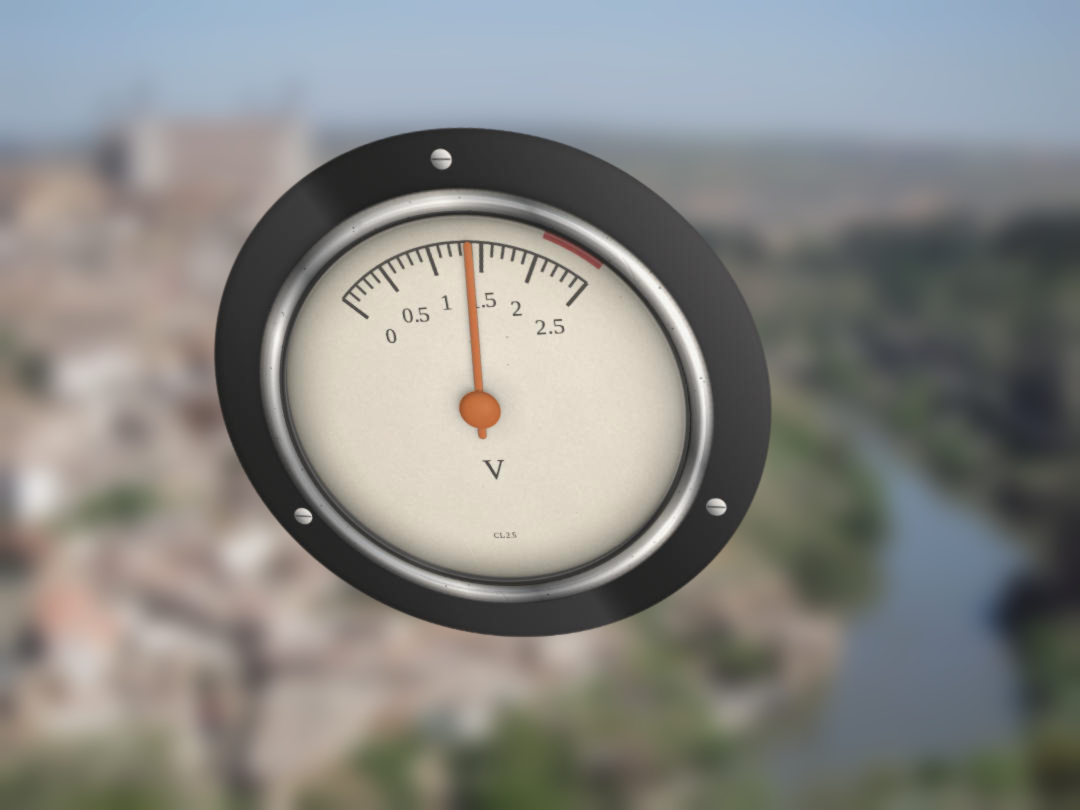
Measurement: 1.4
